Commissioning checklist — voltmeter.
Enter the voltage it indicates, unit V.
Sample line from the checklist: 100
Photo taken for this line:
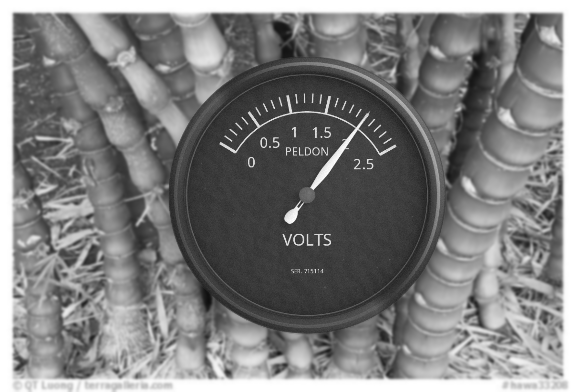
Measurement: 2
